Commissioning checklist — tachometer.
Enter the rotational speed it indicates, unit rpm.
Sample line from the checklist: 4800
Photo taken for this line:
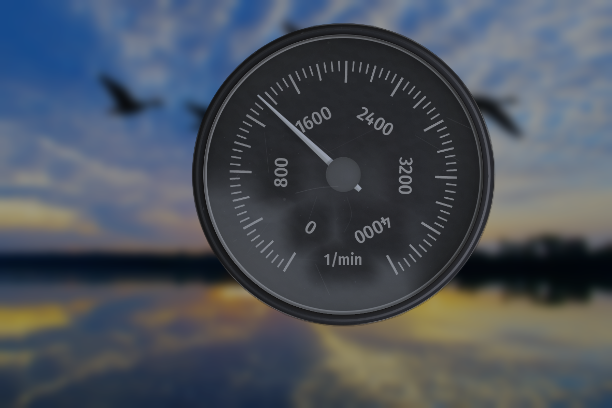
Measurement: 1350
